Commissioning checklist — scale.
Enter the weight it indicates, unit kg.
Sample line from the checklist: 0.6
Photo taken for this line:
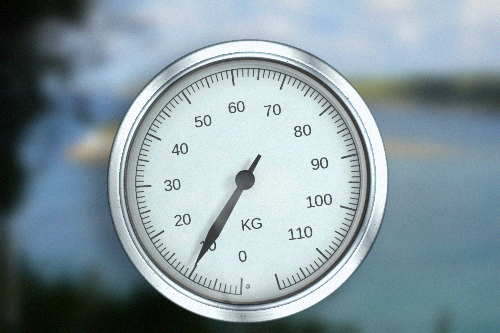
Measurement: 10
